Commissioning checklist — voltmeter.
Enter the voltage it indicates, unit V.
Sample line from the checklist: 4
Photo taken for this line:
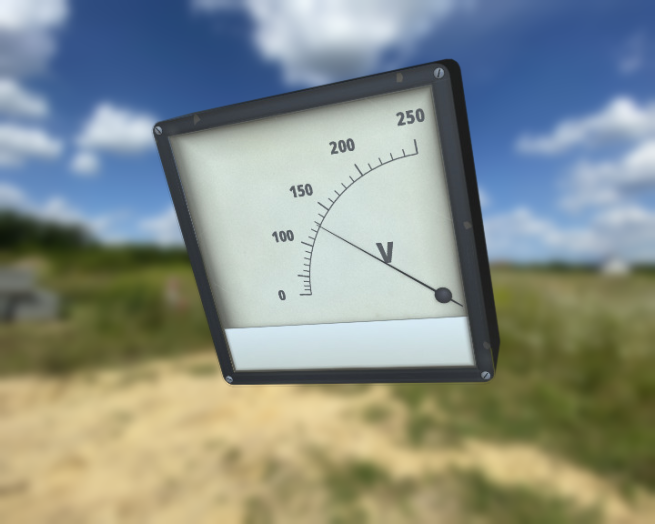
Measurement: 130
